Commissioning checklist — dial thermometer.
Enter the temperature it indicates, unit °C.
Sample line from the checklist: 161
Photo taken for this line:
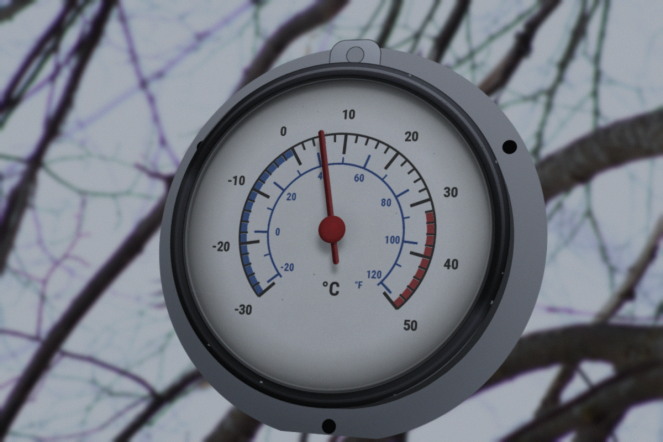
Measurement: 6
